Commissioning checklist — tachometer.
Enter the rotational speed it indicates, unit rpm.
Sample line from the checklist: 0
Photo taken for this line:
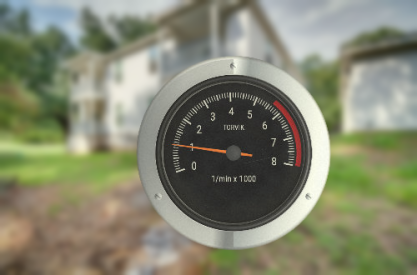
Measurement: 1000
